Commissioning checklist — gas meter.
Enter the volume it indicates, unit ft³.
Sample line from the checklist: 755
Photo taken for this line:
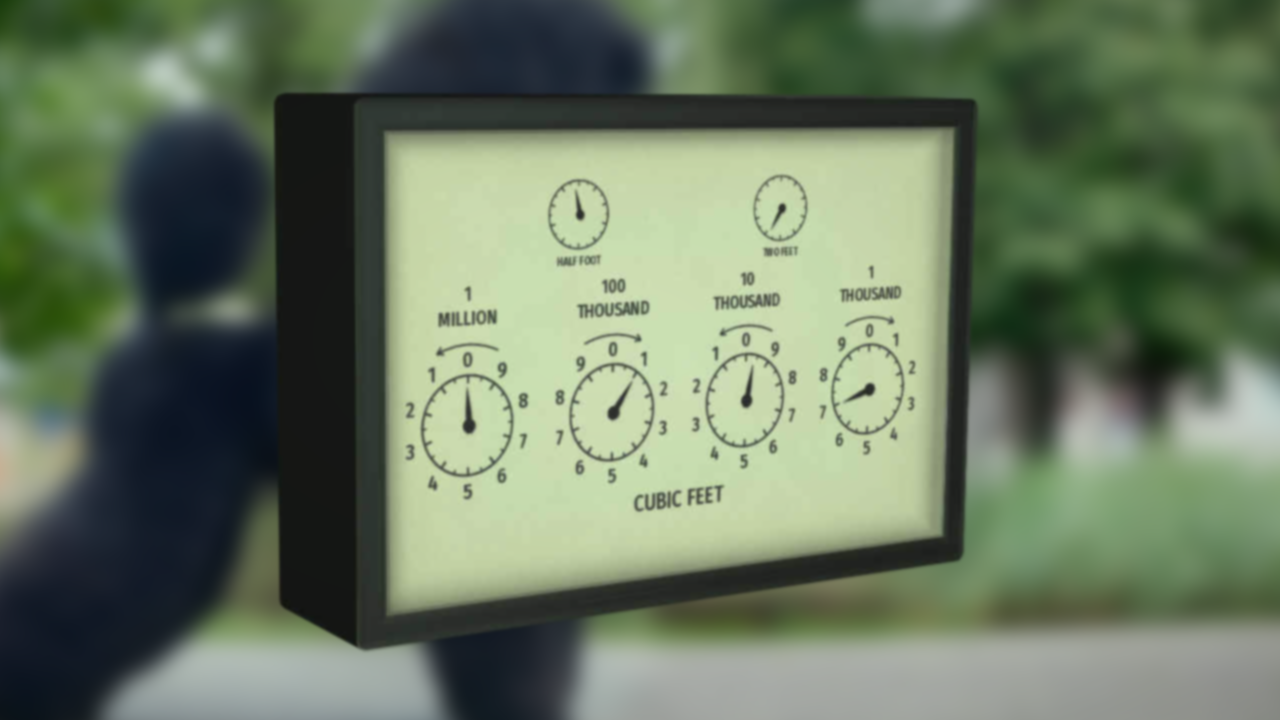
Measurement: 9700
